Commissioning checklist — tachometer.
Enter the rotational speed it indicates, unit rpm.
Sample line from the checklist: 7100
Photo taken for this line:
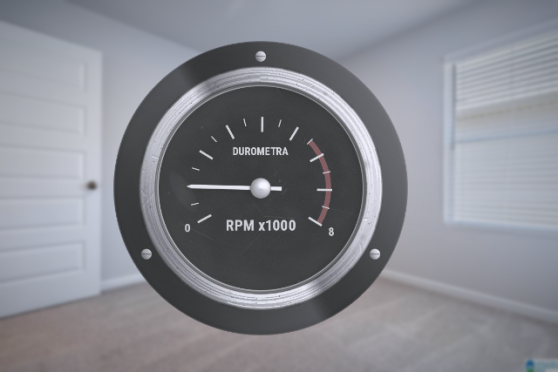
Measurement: 1000
